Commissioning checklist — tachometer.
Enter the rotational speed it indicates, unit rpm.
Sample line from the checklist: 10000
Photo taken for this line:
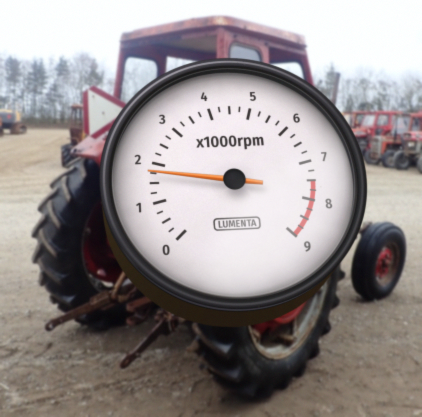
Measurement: 1750
